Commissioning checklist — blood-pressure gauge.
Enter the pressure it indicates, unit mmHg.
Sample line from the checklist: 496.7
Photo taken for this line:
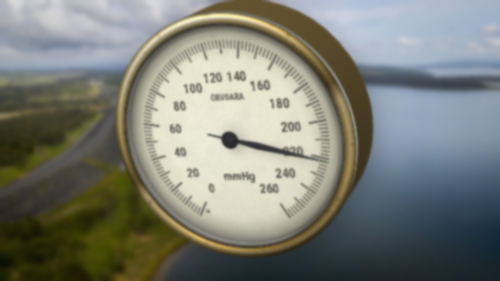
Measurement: 220
